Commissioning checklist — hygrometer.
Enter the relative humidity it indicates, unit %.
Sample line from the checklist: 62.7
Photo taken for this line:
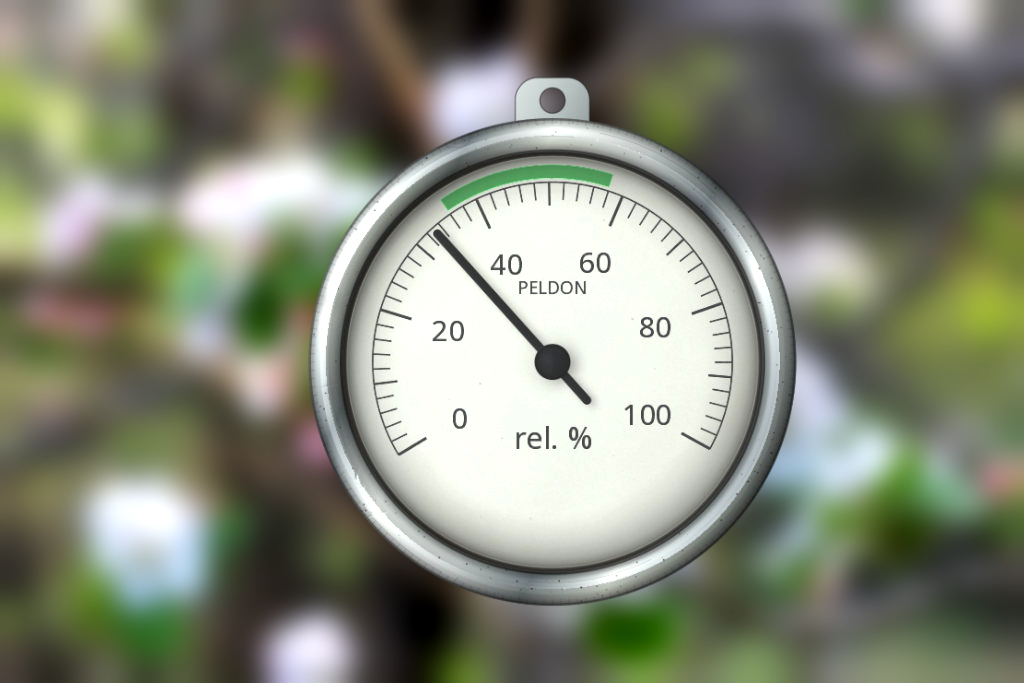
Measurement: 33
